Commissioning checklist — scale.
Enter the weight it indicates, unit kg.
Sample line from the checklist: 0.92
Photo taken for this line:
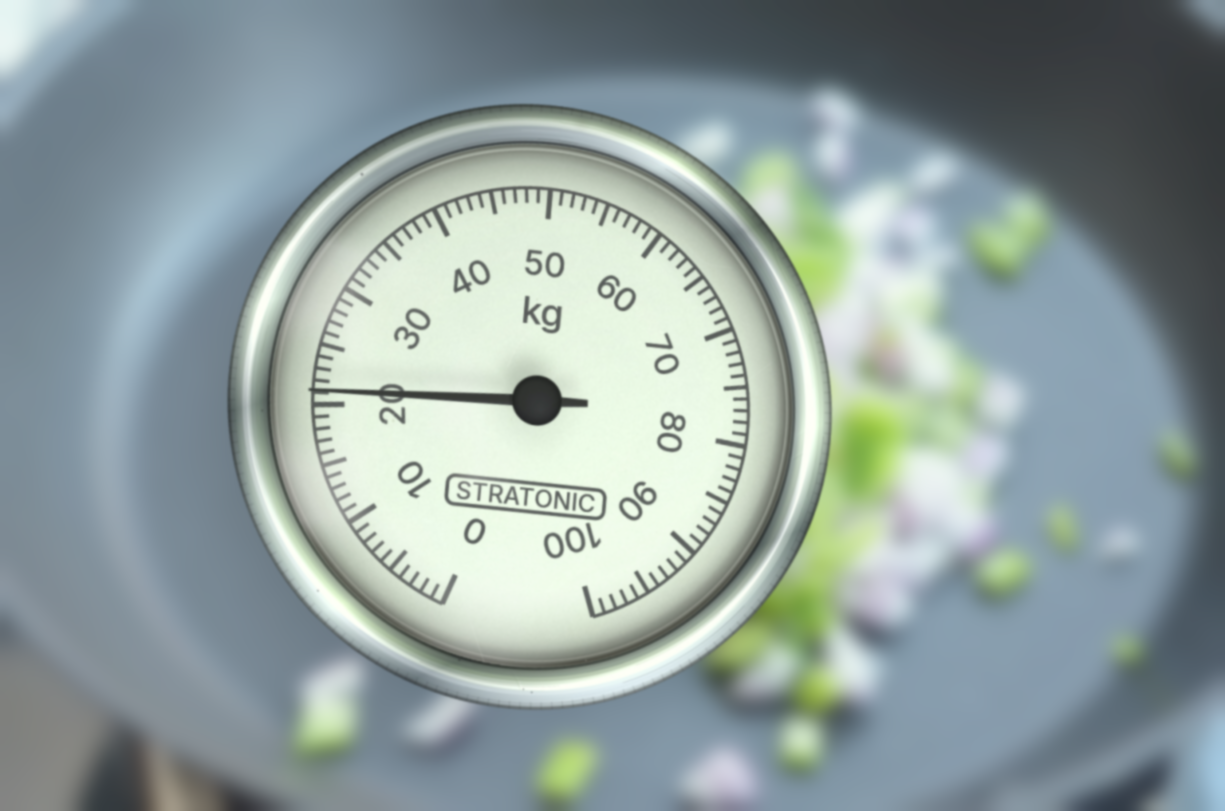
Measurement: 21
